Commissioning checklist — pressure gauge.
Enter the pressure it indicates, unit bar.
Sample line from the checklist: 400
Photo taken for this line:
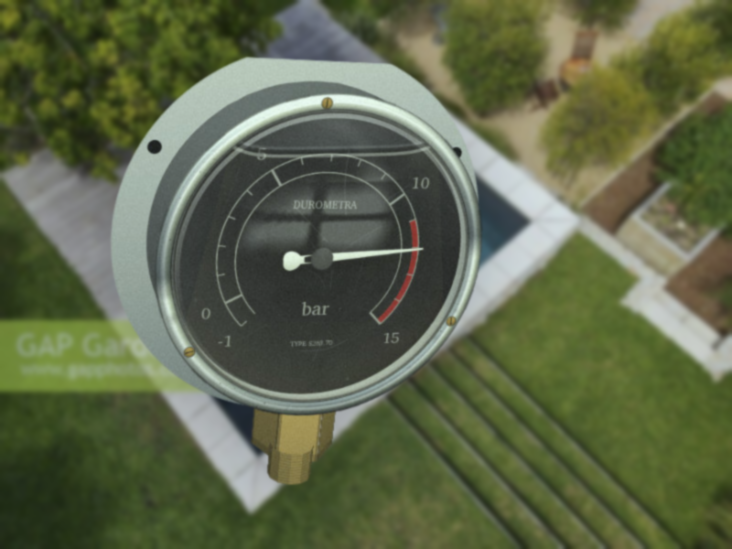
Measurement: 12
